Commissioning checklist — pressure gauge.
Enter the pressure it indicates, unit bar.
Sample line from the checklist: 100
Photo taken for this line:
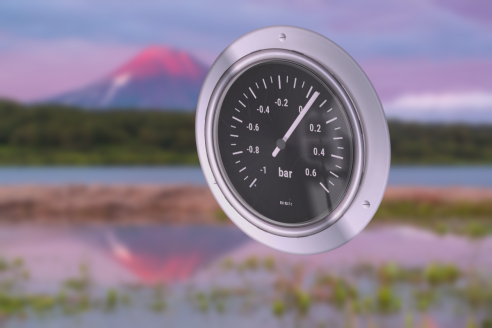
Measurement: 0.05
